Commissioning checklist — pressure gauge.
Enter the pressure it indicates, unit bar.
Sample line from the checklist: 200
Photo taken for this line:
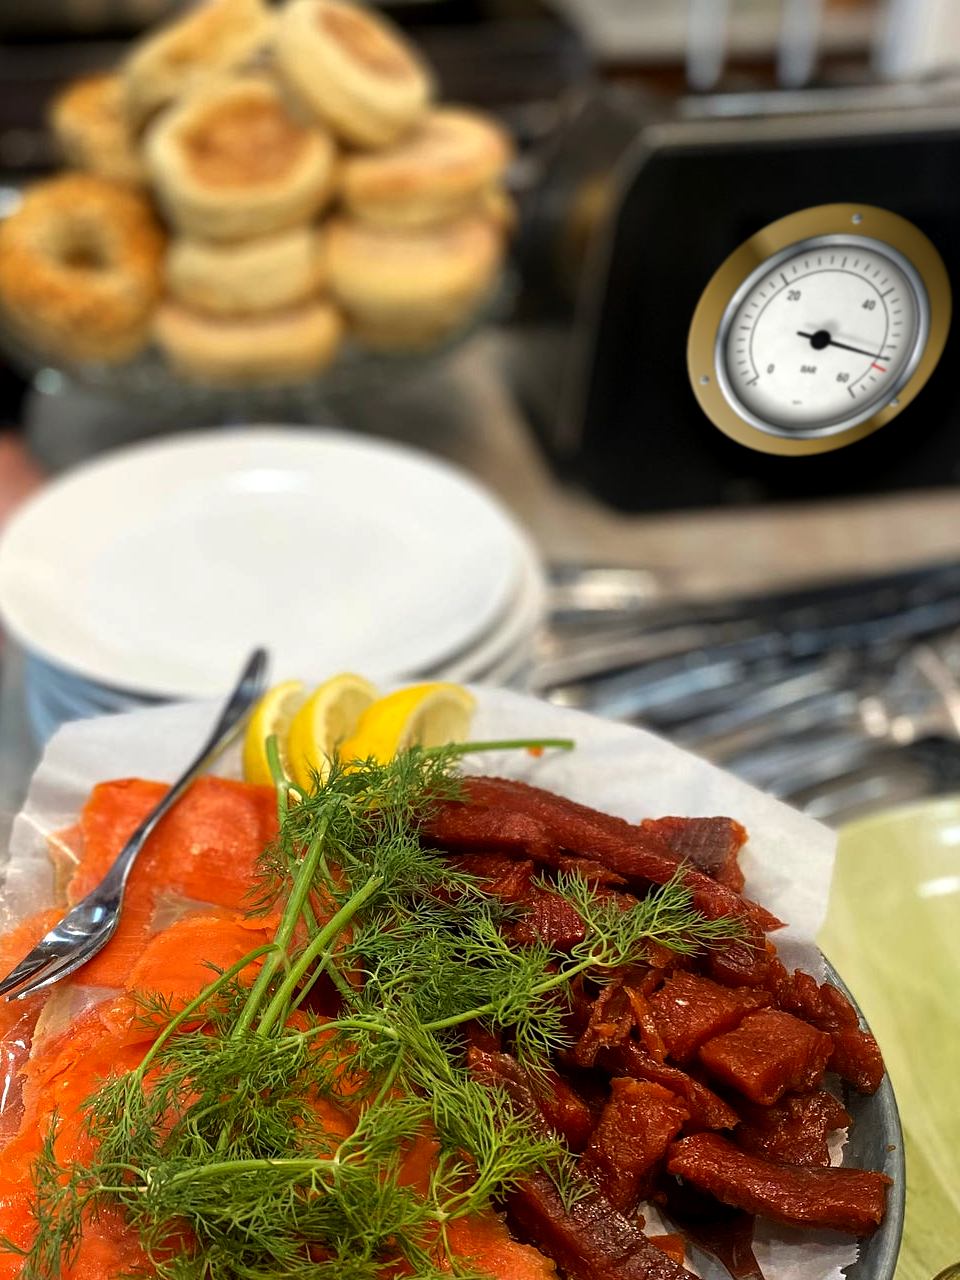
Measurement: 52
